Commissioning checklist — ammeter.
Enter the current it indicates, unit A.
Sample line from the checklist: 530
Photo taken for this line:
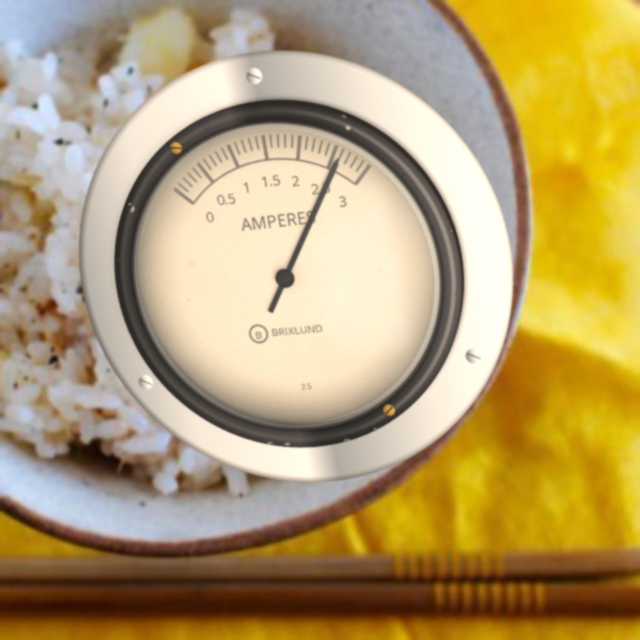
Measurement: 2.6
